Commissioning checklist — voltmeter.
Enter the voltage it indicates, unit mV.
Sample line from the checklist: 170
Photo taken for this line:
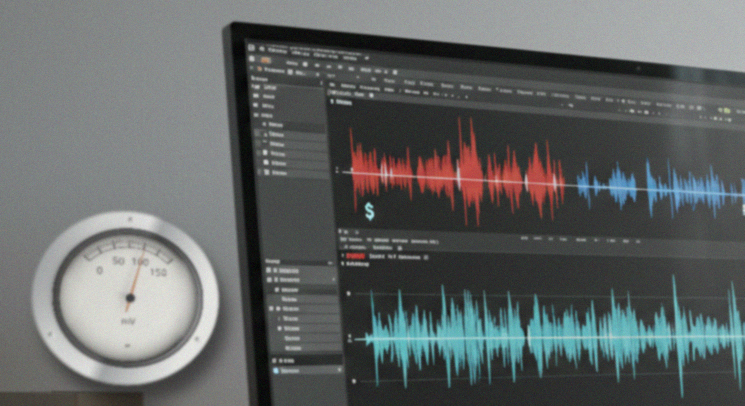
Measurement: 100
